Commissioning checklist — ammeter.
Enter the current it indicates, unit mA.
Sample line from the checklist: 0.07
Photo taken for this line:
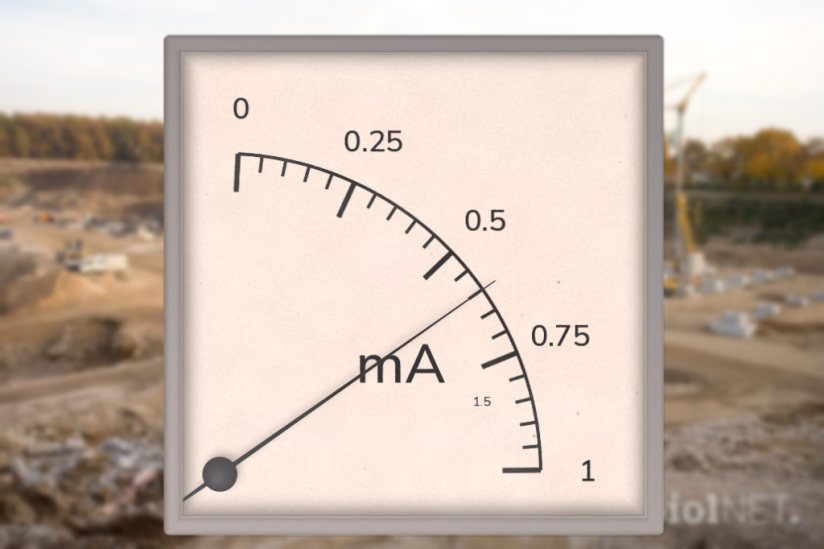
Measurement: 0.6
